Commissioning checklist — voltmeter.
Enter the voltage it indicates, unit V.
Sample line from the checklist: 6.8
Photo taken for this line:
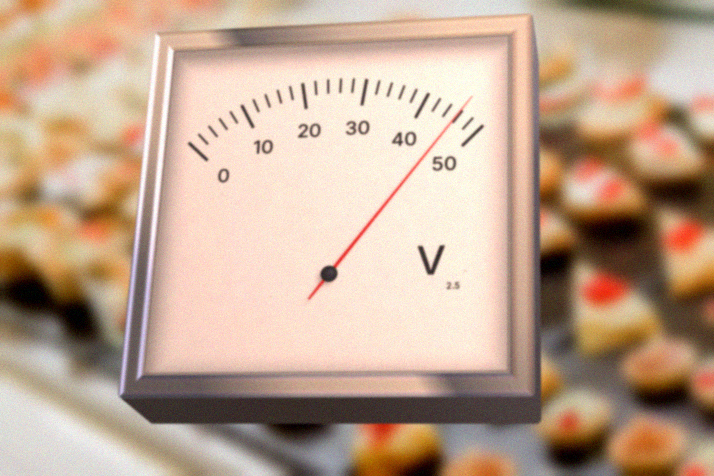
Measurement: 46
